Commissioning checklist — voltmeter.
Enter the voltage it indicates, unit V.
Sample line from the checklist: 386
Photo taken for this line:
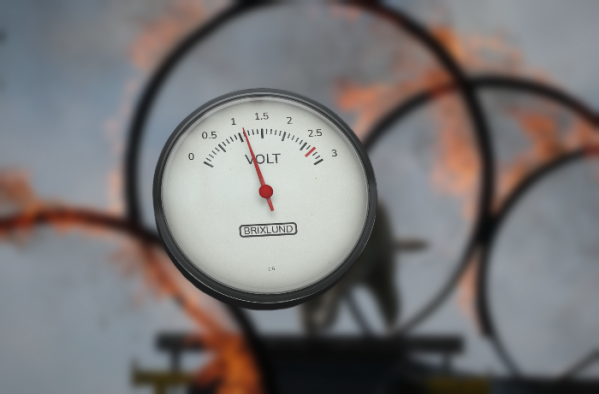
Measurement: 1.1
